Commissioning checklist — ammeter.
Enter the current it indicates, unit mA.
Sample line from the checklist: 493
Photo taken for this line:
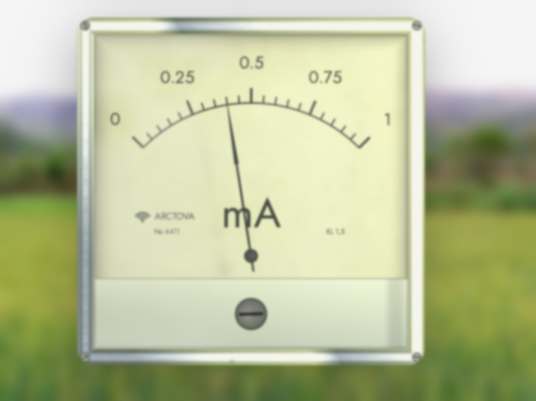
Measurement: 0.4
